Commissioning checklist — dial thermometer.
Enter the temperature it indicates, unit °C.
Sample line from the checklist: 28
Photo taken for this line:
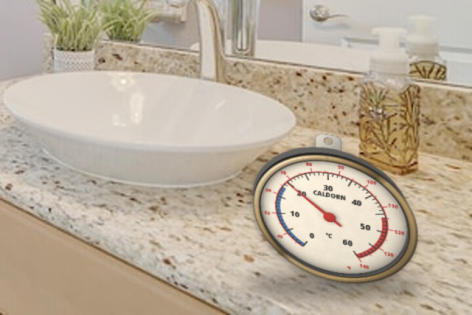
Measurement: 20
